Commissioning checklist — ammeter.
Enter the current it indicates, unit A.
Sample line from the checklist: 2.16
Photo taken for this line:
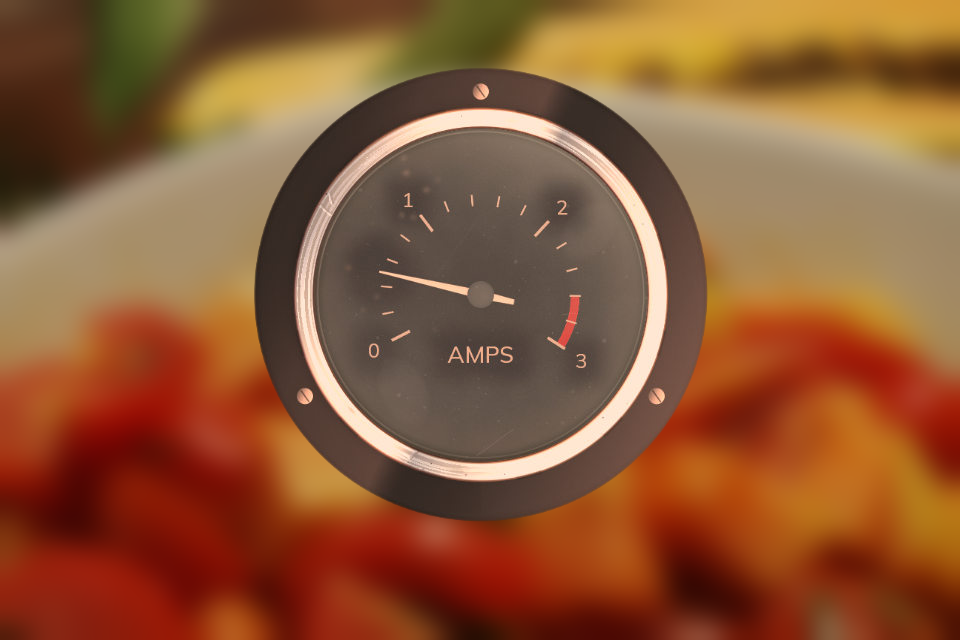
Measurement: 0.5
